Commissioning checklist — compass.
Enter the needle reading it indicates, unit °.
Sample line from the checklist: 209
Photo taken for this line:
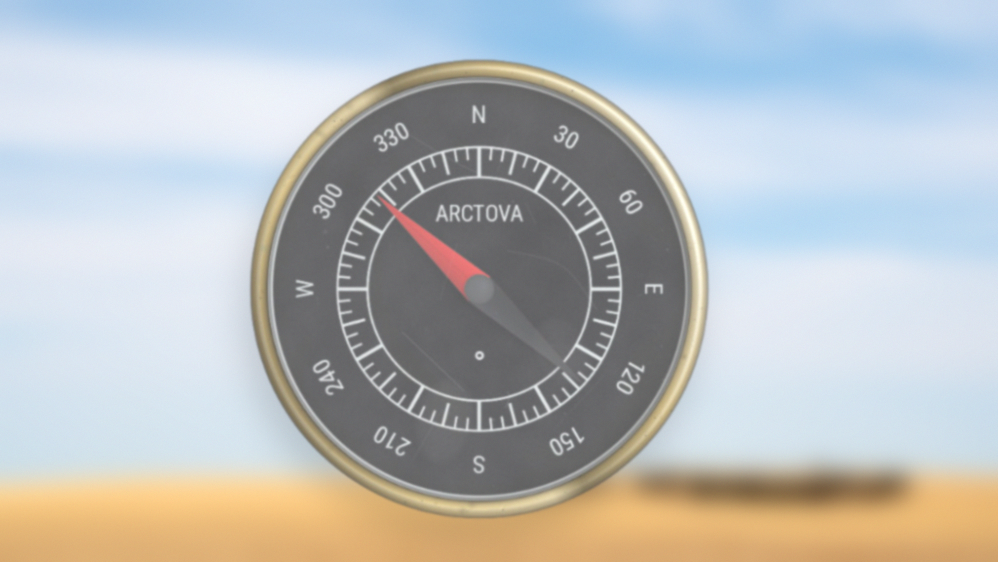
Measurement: 312.5
